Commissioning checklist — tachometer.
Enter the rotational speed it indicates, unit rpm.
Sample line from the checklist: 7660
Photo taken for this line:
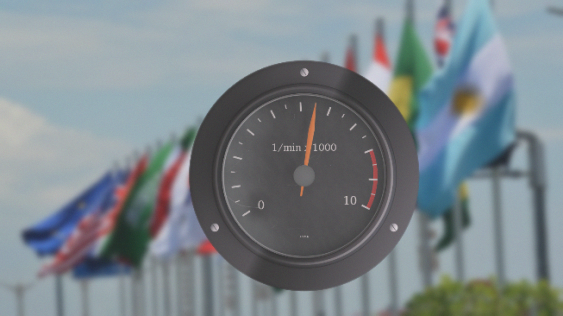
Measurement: 5500
